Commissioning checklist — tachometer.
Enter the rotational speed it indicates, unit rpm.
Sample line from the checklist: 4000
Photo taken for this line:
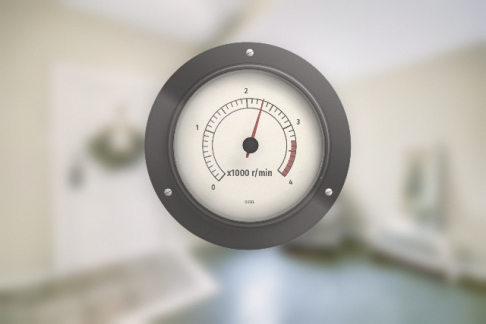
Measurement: 2300
